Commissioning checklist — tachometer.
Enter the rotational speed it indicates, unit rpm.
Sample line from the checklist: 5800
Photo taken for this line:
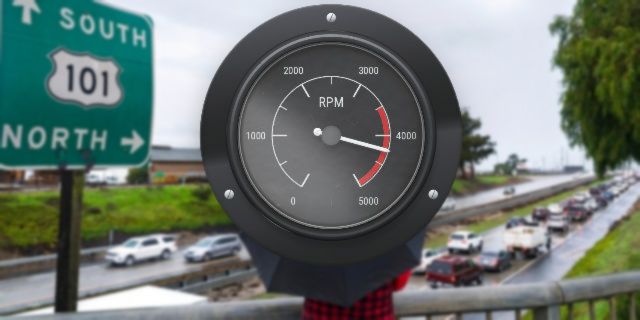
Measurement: 4250
